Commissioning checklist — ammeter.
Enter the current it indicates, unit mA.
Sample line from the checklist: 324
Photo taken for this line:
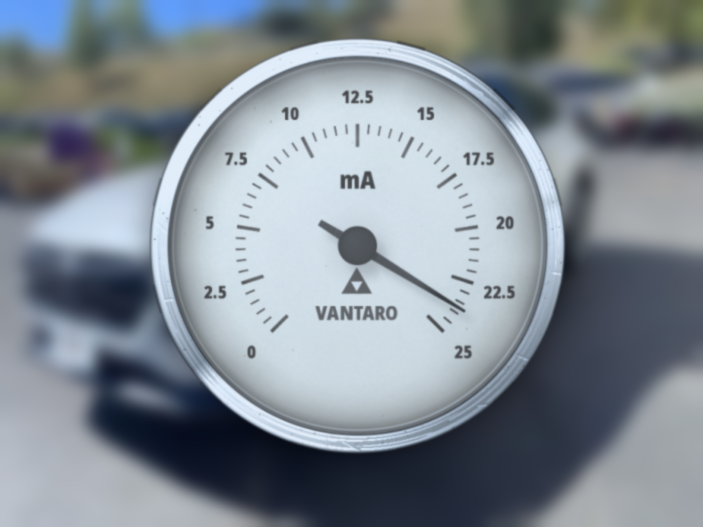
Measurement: 23.75
